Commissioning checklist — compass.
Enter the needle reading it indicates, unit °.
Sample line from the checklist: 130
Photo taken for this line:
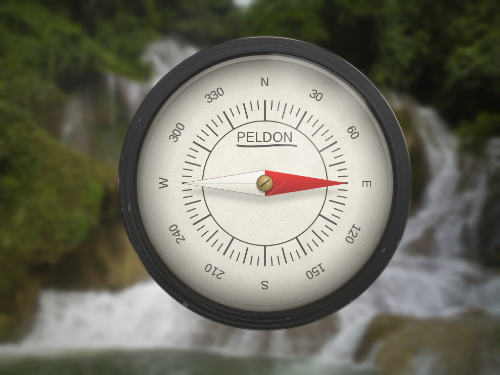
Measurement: 90
